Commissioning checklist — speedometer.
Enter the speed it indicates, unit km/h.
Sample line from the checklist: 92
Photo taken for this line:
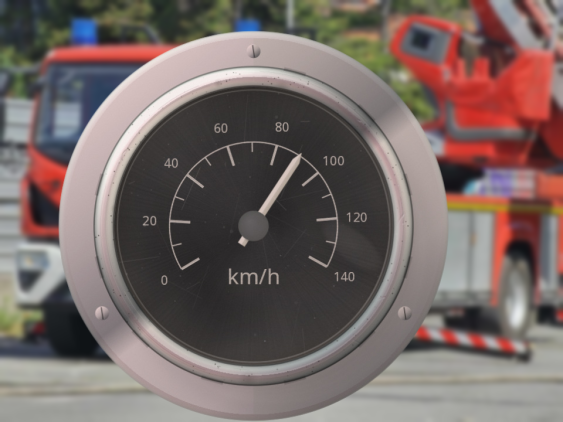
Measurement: 90
